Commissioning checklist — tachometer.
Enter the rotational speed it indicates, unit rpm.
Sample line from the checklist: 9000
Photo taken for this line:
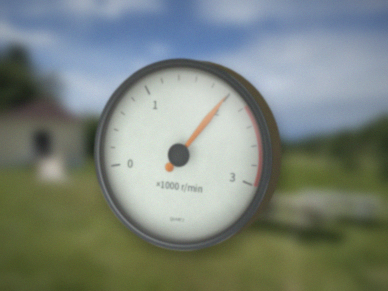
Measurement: 2000
